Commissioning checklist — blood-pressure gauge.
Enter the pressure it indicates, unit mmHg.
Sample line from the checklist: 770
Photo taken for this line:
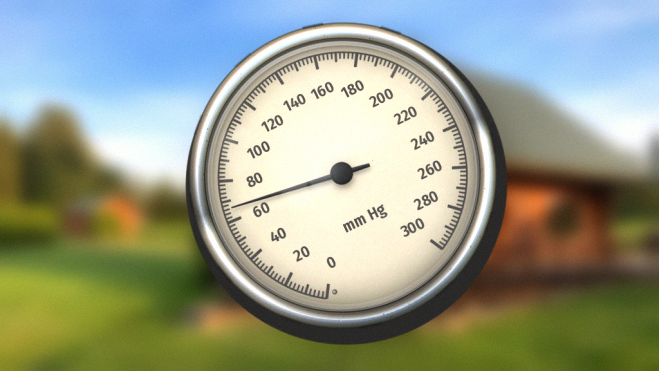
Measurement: 66
